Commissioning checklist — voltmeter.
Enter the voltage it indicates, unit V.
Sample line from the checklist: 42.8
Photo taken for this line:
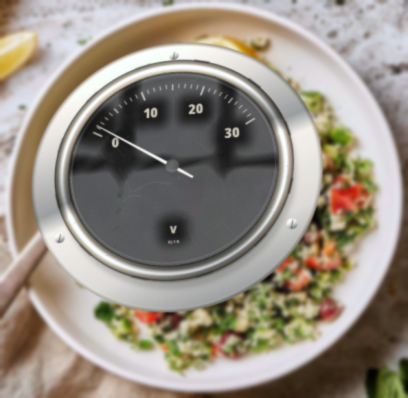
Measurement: 1
